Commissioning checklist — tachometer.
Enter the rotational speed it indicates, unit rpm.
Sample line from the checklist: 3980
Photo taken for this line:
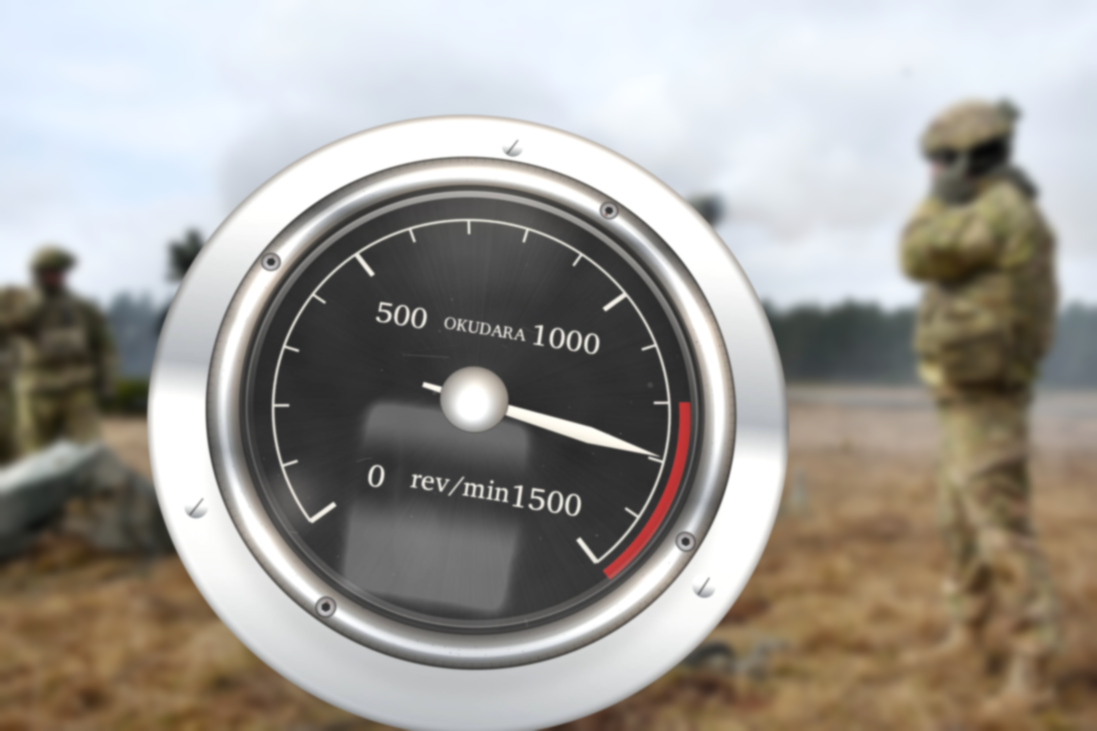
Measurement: 1300
